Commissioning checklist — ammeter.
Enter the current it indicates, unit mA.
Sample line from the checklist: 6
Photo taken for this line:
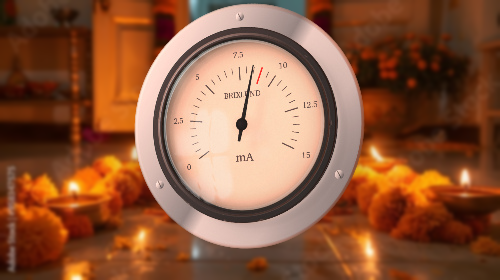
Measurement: 8.5
